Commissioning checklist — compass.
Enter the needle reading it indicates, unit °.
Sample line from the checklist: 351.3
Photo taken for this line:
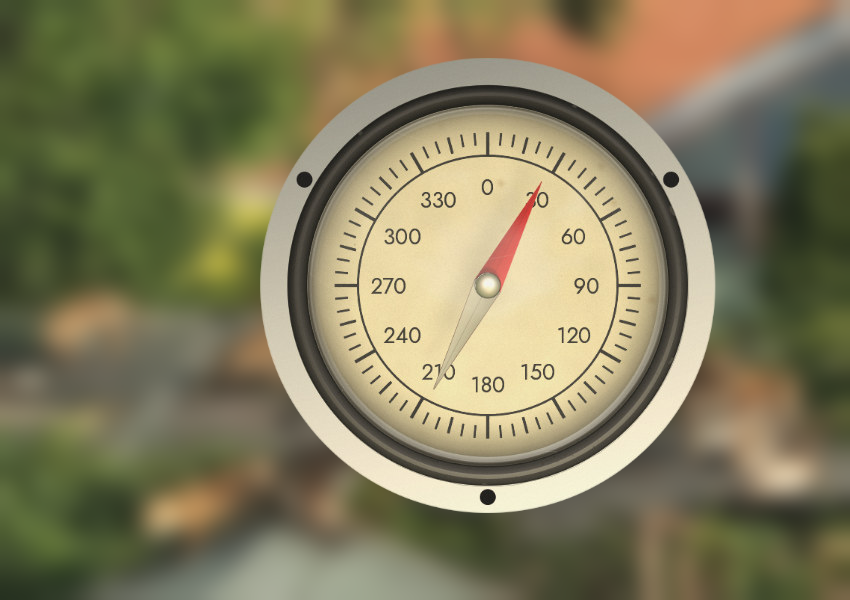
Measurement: 27.5
